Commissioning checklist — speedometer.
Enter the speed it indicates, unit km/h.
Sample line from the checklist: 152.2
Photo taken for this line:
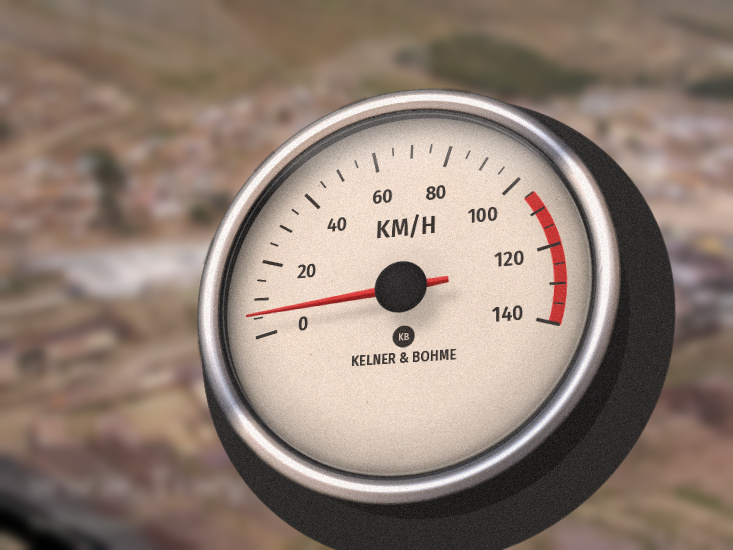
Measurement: 5
